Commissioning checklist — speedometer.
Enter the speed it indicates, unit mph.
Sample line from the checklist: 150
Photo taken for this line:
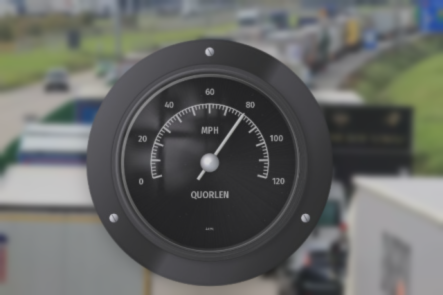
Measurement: 80
